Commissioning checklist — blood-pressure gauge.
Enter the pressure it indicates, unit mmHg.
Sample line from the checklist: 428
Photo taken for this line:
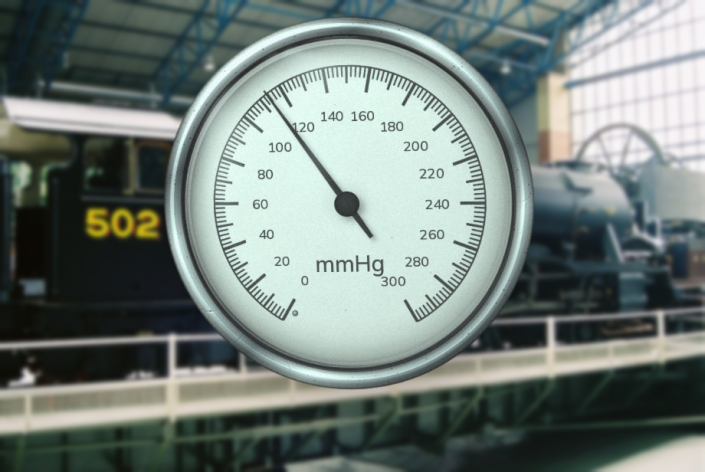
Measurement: 114
